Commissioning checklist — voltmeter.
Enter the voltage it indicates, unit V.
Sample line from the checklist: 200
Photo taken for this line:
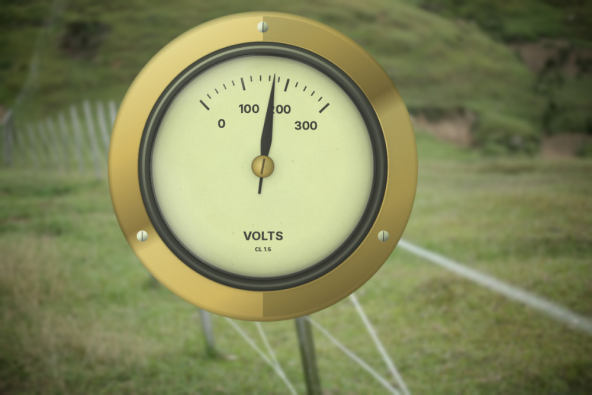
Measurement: 170
